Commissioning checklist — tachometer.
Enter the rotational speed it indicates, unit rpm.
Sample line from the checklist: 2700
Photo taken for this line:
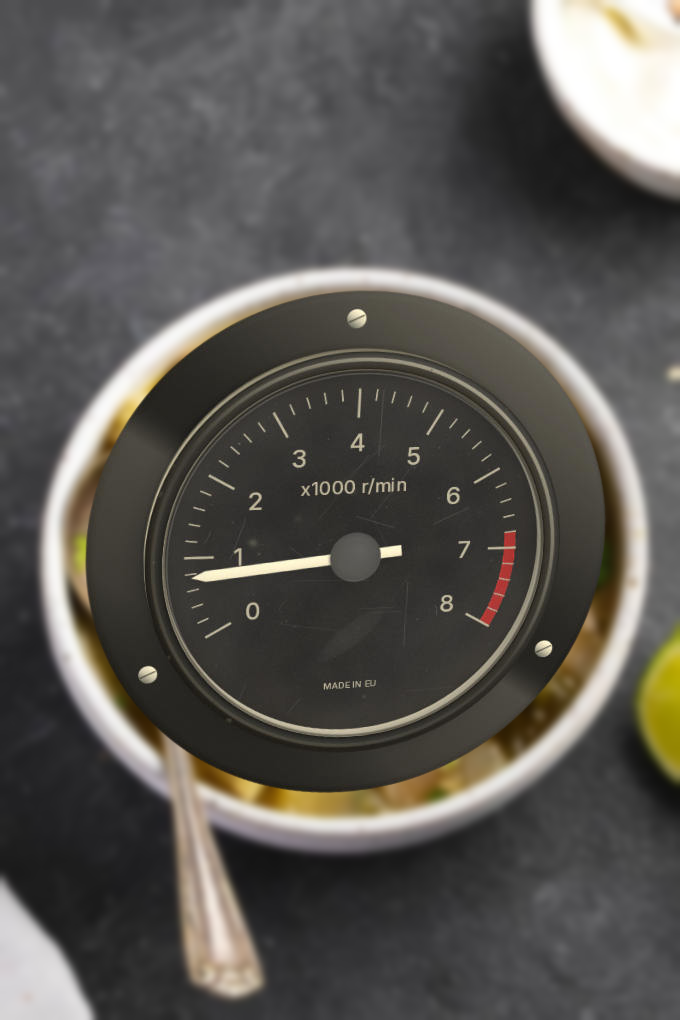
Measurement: 800
